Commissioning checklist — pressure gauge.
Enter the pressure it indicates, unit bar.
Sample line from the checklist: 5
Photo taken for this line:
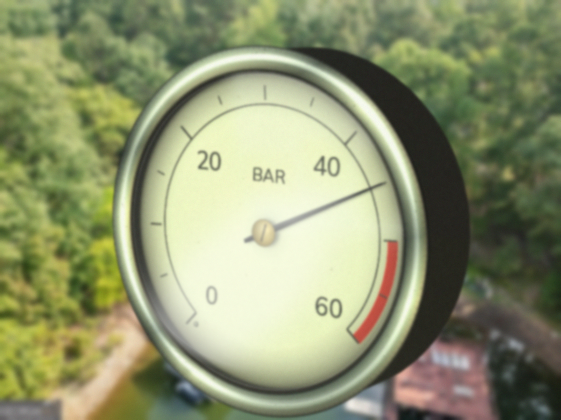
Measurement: 45
